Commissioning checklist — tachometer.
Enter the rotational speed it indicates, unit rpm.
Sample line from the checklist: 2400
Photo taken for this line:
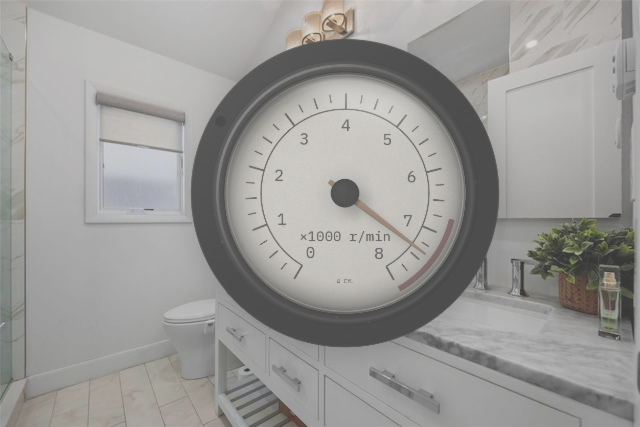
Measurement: 7375
